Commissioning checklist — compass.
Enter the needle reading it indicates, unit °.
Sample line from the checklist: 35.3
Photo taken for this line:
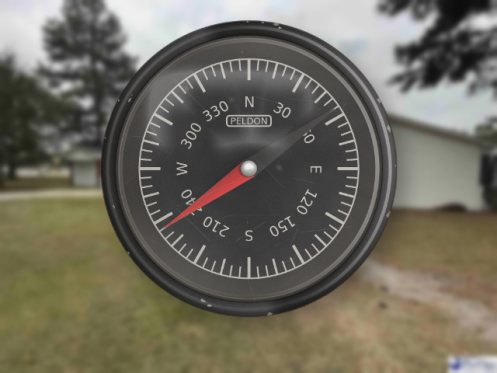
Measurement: 235
